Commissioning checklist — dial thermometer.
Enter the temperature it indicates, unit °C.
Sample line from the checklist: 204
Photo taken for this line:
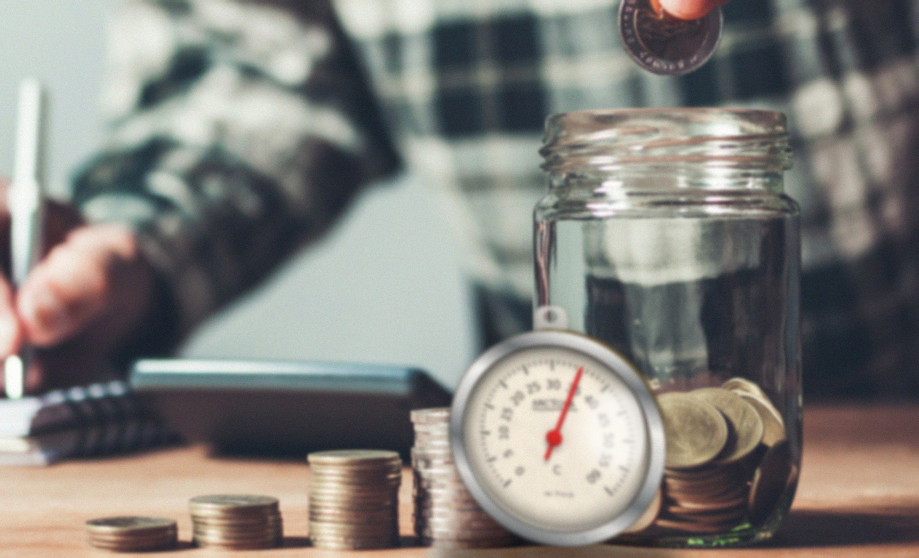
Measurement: 35
